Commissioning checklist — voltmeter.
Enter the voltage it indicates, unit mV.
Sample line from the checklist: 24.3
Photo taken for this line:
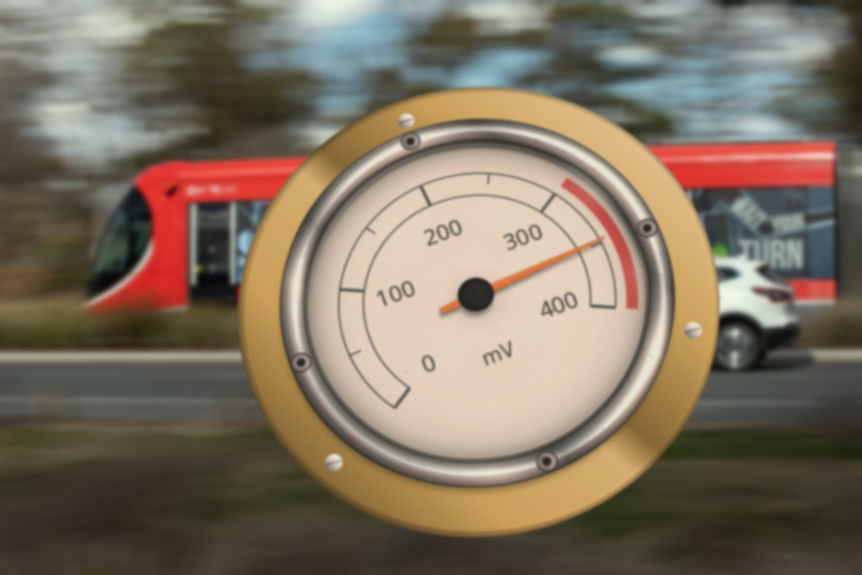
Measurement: 350
